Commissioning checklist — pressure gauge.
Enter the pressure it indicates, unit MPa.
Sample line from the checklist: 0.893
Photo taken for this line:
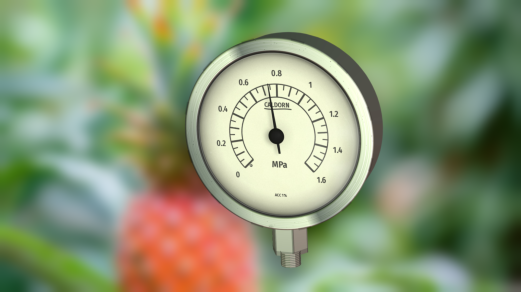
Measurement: 0.75
